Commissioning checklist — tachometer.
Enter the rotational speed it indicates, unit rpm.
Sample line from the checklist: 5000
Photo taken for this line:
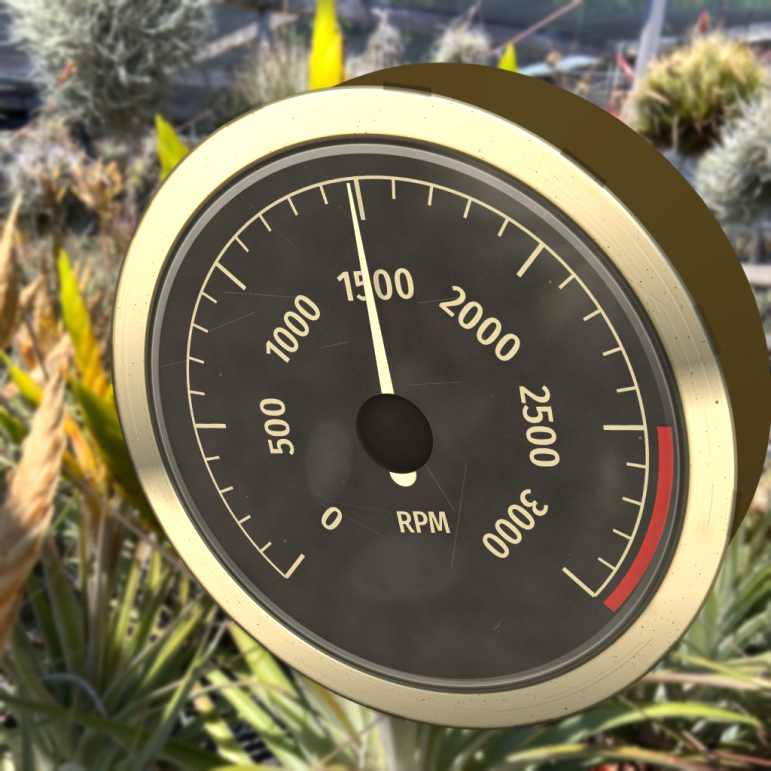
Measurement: 1500
